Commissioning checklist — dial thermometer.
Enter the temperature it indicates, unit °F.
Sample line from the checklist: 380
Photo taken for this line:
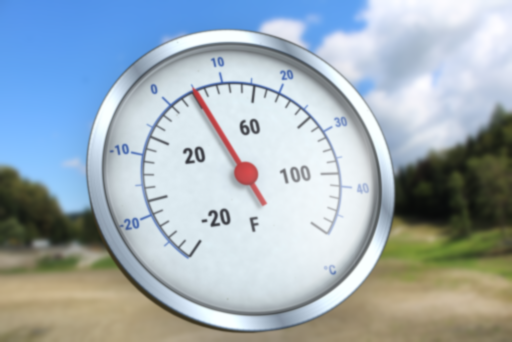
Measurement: 40
